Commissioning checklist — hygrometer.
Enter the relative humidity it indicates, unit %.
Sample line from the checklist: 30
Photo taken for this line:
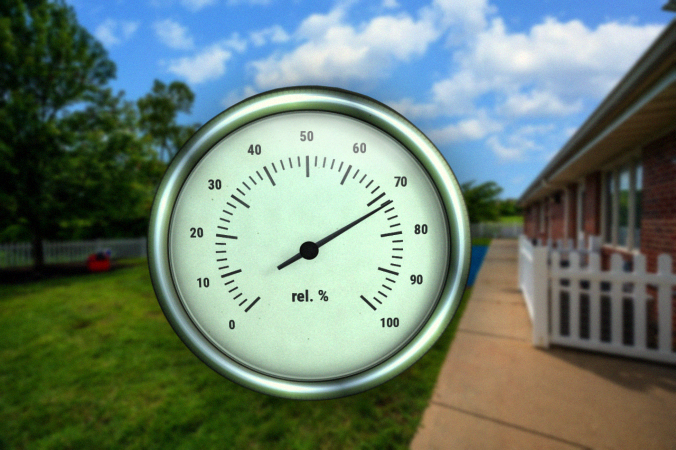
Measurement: 72
